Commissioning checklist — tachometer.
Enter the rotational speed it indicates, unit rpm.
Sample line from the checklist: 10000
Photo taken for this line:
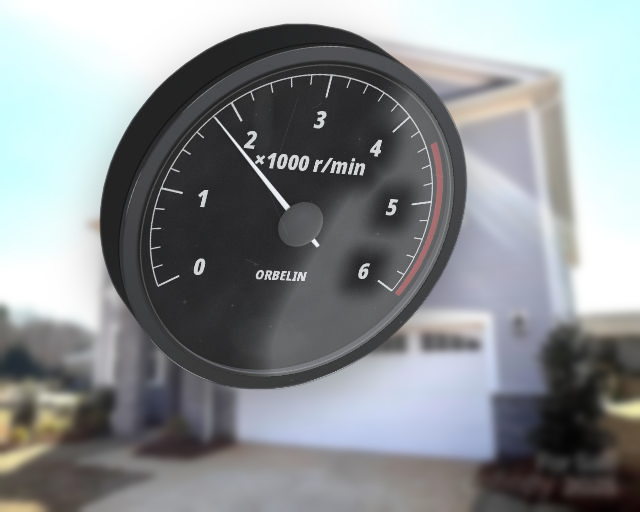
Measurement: 1800
